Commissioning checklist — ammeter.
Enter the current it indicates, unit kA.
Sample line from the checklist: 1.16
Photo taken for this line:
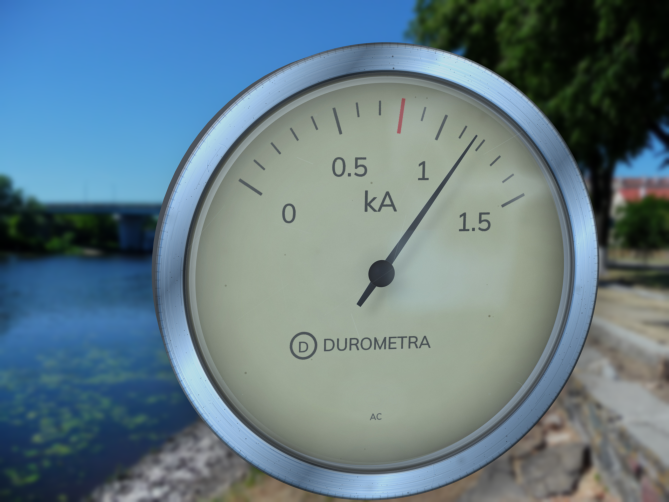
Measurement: 1.15
